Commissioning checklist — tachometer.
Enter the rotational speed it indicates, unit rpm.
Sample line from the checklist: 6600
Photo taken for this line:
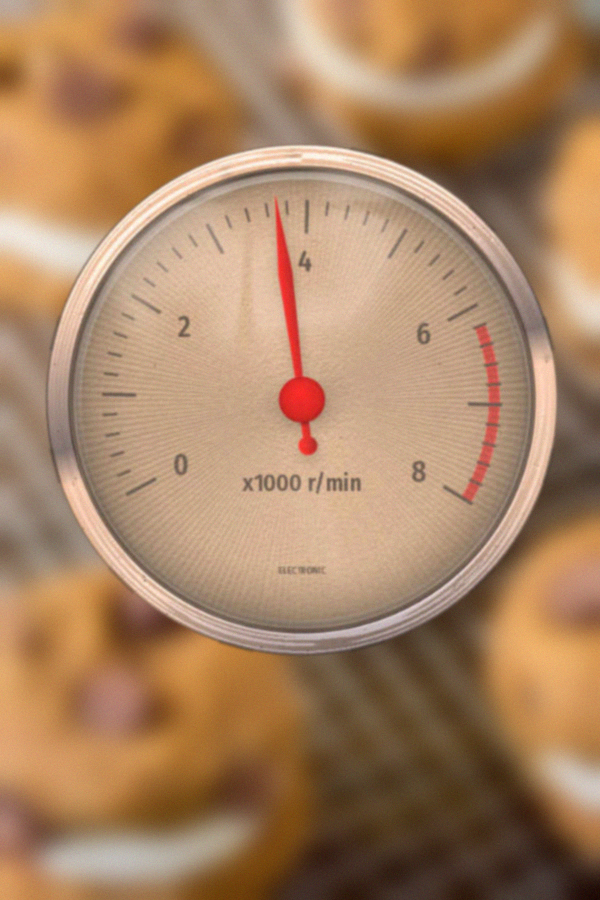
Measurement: 3700
